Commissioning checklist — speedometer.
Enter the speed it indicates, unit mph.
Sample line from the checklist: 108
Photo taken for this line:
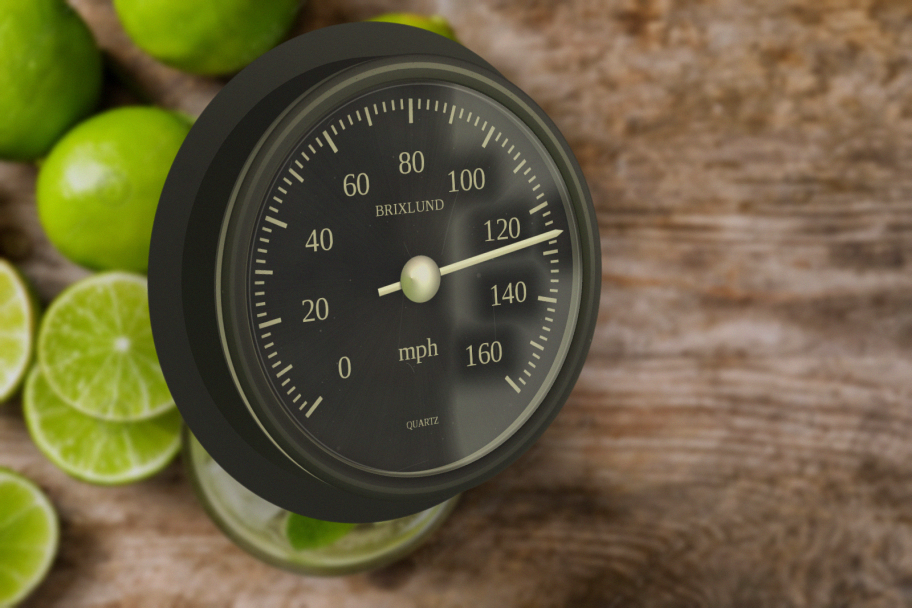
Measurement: 126
